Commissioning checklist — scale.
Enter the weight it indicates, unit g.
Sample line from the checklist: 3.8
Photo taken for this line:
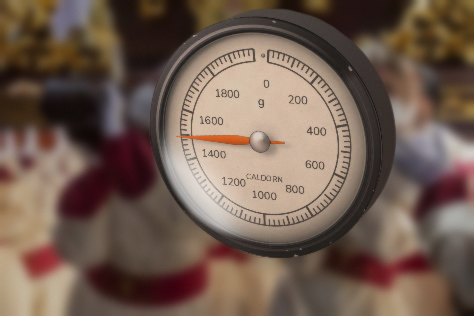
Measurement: 1500
